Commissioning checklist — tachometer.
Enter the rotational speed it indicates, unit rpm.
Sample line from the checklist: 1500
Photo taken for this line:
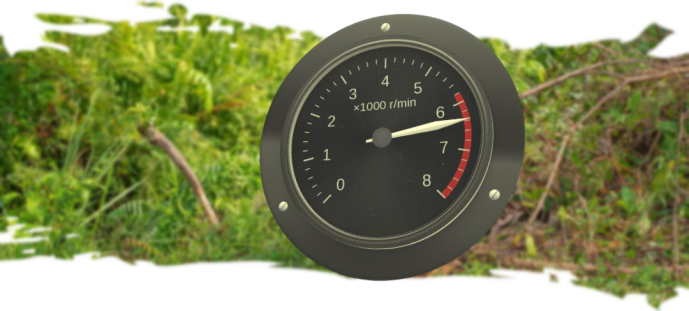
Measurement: 6400
